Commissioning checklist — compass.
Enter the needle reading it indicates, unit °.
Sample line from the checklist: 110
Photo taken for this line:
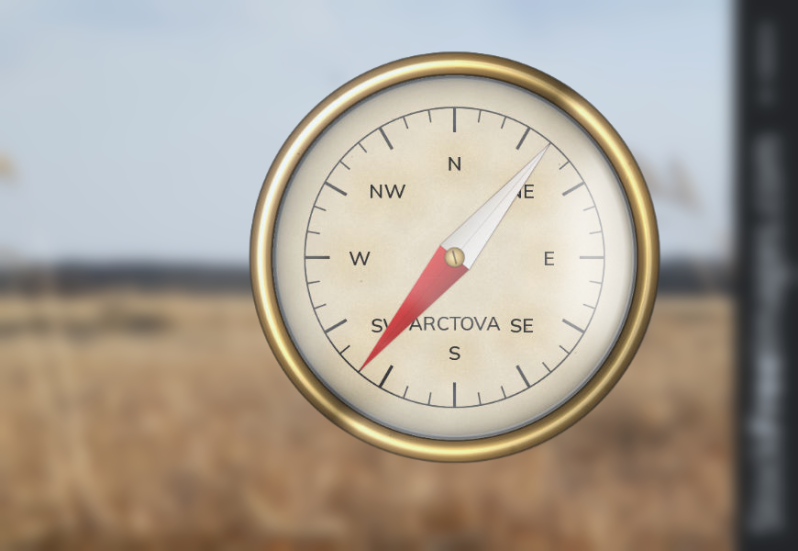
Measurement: 220
